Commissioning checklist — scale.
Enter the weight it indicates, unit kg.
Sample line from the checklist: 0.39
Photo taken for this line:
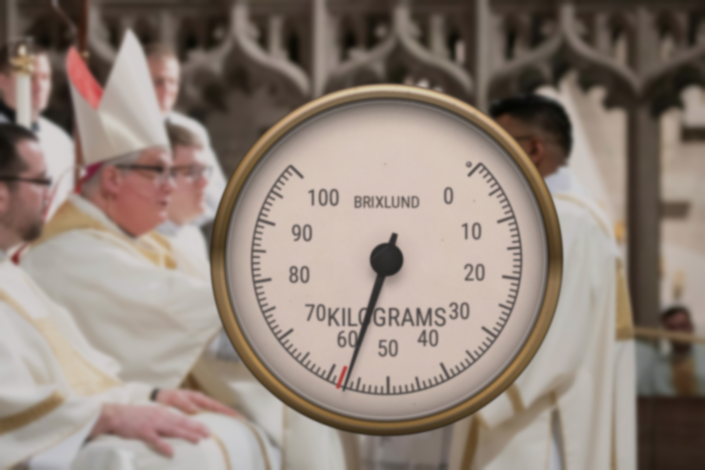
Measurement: 57
